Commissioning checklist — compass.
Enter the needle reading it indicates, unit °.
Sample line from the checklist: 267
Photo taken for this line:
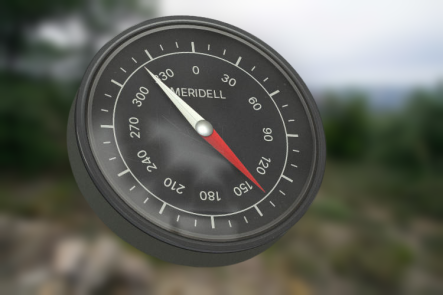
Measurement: 140
